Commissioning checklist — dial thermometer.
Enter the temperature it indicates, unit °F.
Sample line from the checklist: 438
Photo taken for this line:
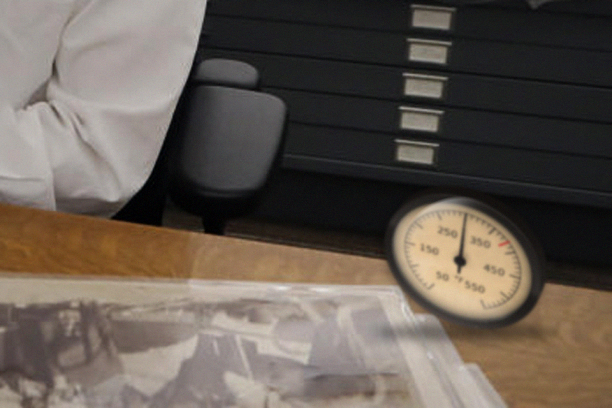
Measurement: 300
